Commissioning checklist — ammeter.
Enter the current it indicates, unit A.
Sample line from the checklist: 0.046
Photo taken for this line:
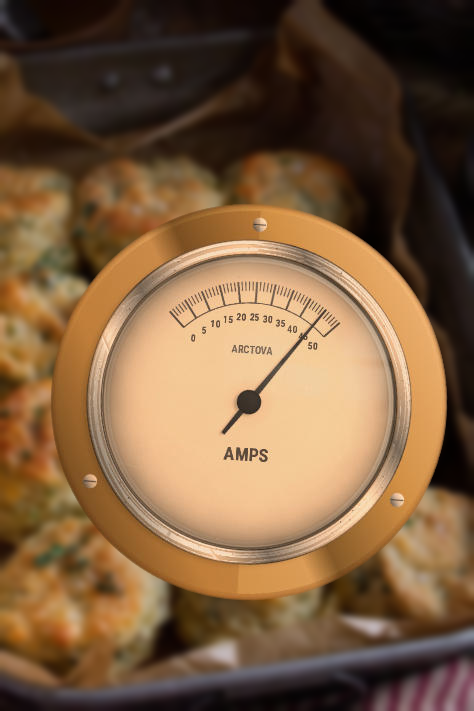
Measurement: 45
